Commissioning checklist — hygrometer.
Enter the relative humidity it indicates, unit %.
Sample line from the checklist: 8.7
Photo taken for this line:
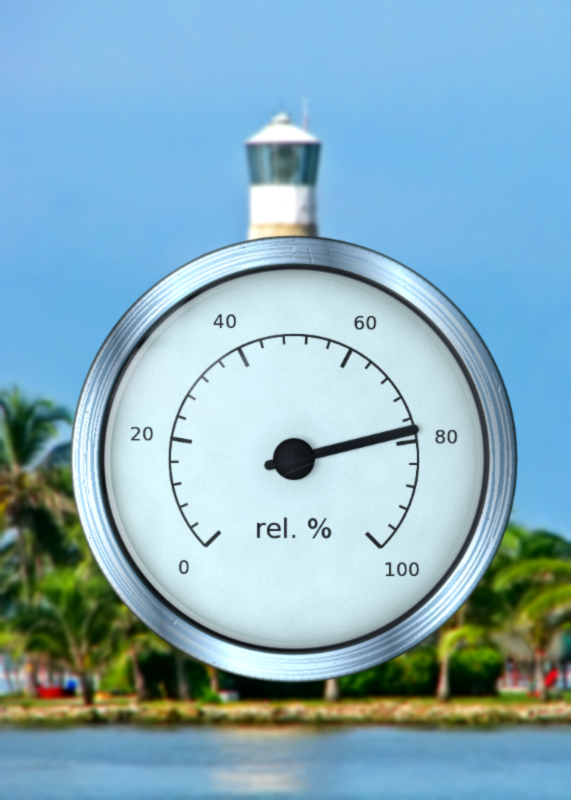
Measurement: 78
